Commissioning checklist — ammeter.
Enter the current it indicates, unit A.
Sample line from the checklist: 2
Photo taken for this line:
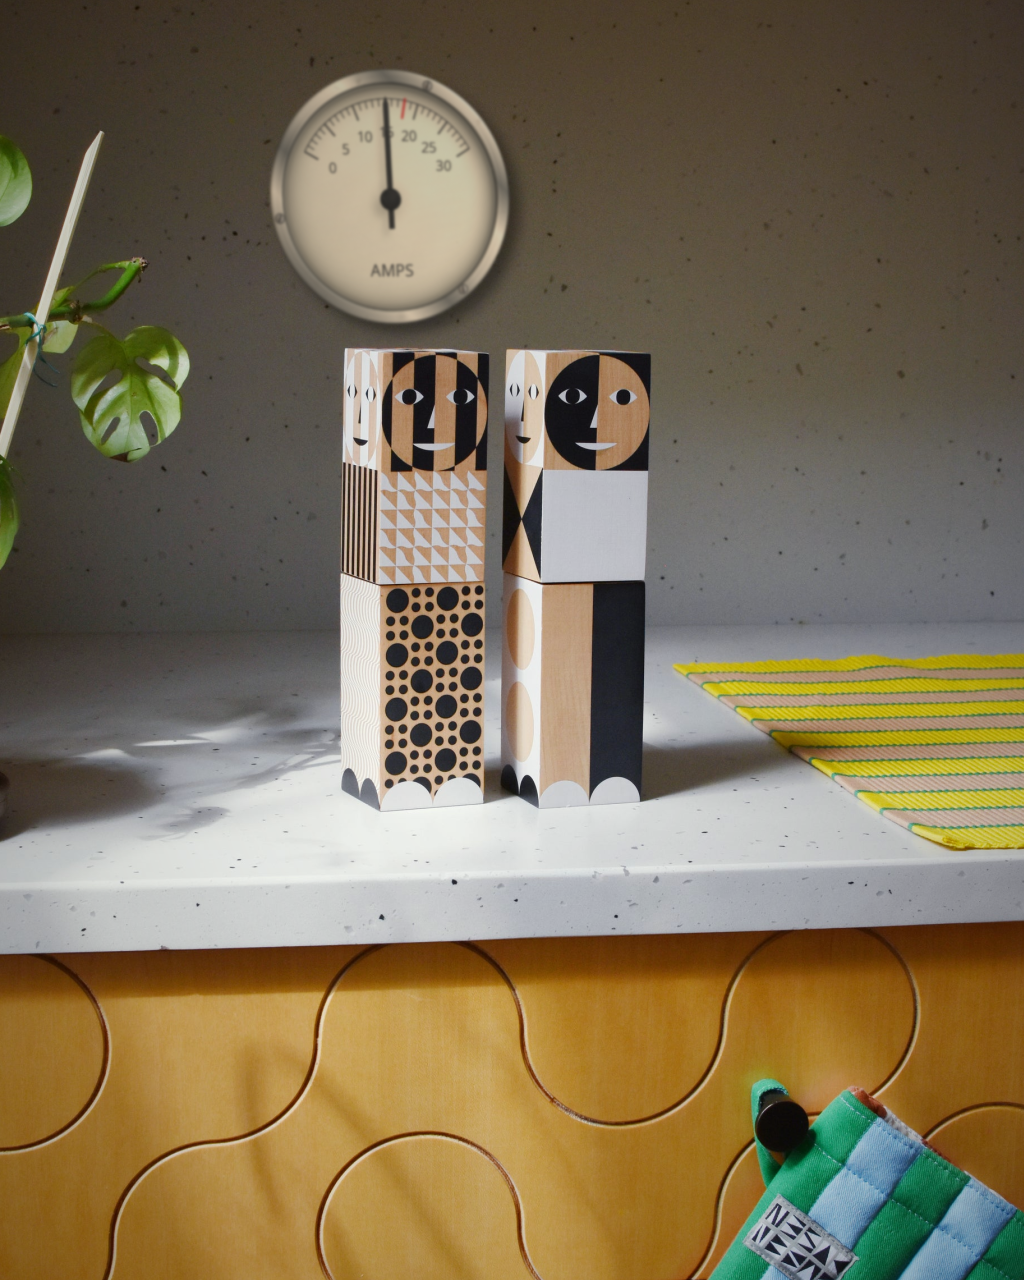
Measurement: 15
